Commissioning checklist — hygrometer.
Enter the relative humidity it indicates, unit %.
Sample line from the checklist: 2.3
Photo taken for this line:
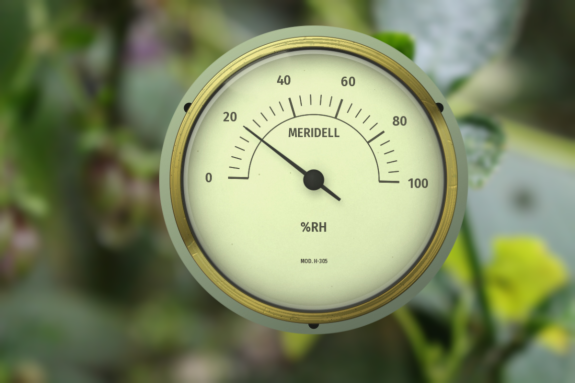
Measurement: 20
